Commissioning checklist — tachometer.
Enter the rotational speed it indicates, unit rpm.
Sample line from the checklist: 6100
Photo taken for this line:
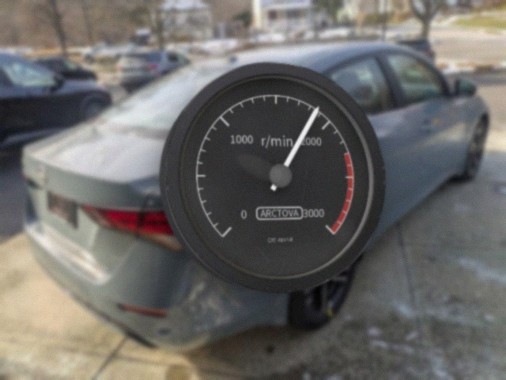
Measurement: 1850
